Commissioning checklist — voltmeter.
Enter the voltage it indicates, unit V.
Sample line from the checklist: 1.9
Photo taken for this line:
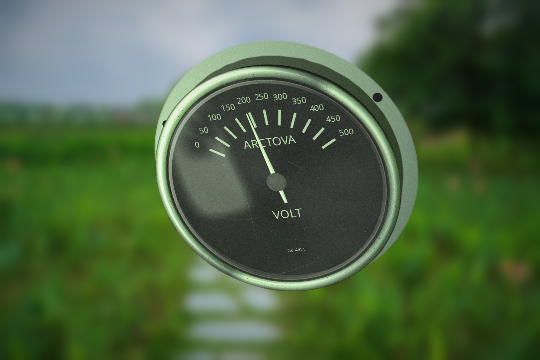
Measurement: 200
